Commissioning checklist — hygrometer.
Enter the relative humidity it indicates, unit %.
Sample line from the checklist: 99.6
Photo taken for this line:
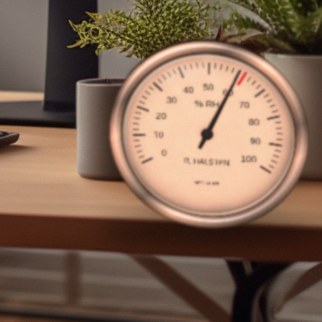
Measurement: 60
